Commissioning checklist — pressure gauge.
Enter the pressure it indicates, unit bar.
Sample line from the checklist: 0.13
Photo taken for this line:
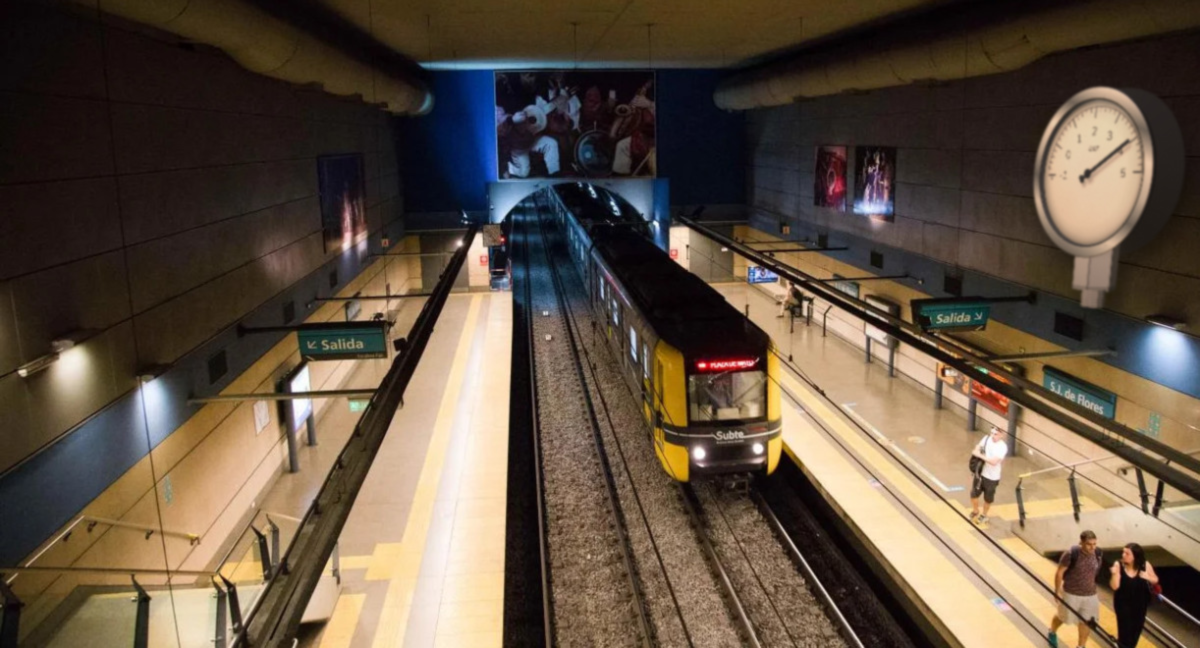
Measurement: 4
